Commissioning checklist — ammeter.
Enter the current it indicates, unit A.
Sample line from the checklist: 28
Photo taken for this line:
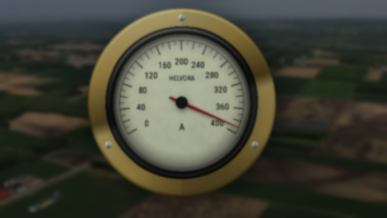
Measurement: 390
